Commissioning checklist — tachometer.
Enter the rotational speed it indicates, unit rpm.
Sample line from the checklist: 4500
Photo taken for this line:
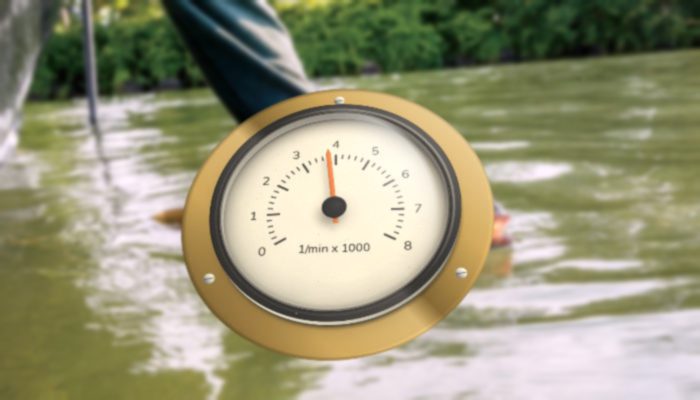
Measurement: 3800
